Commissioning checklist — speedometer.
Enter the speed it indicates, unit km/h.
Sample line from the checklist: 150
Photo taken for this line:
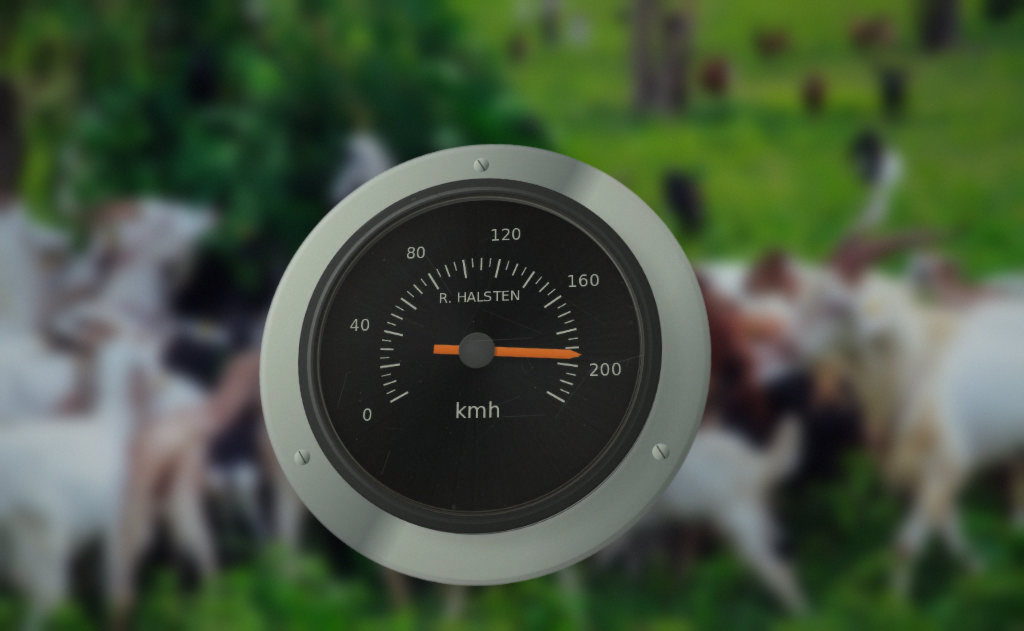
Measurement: 195
